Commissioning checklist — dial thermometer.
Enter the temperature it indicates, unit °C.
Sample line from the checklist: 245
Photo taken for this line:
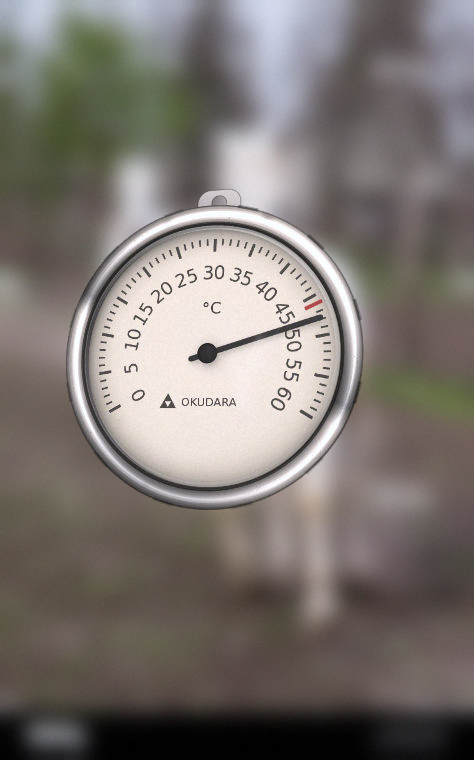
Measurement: 48
